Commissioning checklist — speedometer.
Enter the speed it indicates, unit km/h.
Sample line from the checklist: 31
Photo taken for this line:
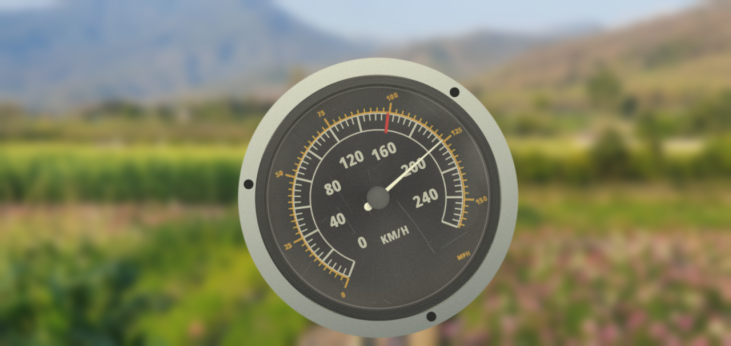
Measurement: 200
